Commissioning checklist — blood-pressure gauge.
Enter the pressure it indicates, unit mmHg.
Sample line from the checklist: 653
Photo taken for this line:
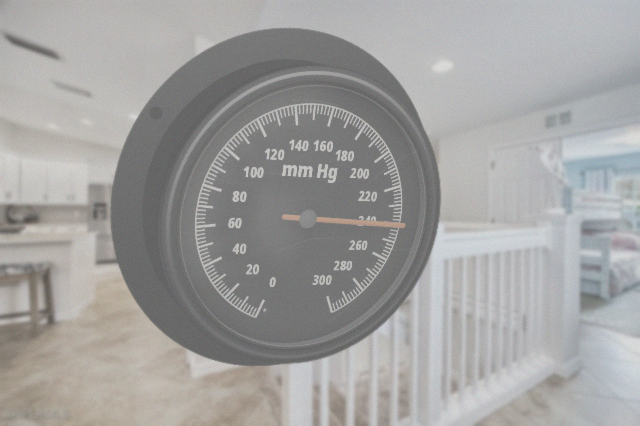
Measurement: 240
